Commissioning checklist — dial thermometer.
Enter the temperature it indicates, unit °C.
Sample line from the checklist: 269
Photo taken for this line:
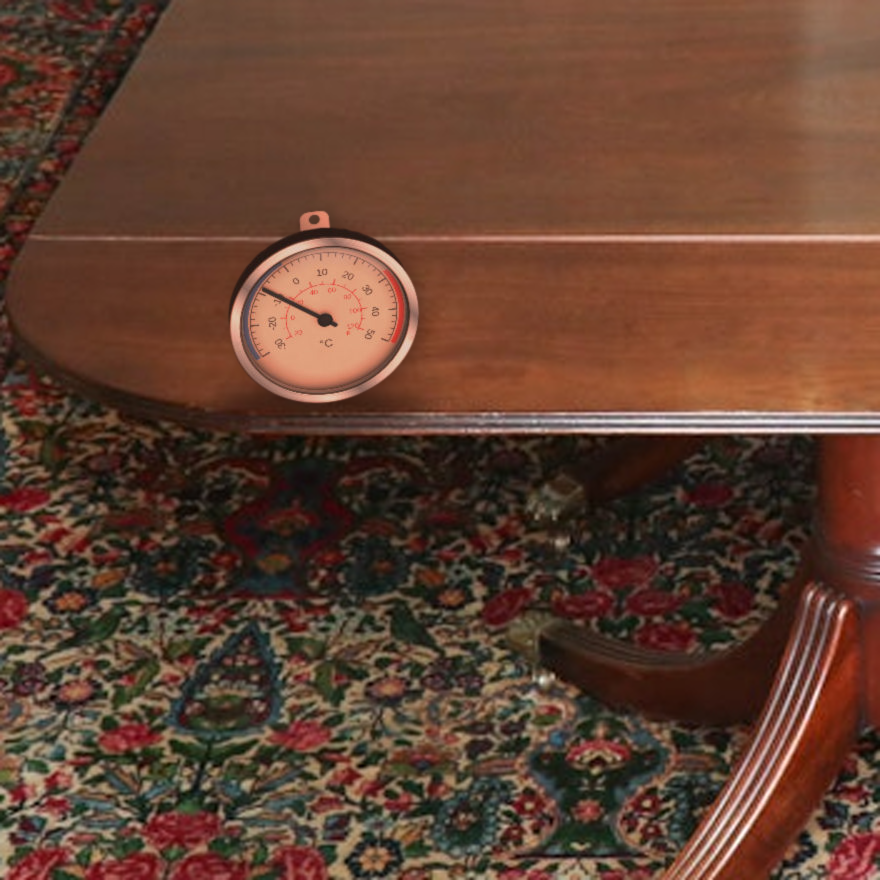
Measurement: -8
